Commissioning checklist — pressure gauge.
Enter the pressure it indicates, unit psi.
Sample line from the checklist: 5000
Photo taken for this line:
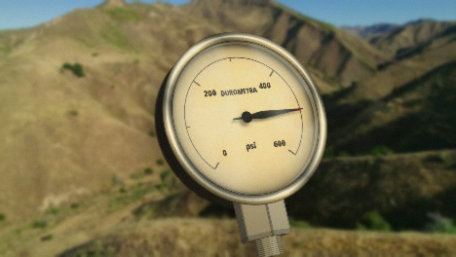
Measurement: 500
